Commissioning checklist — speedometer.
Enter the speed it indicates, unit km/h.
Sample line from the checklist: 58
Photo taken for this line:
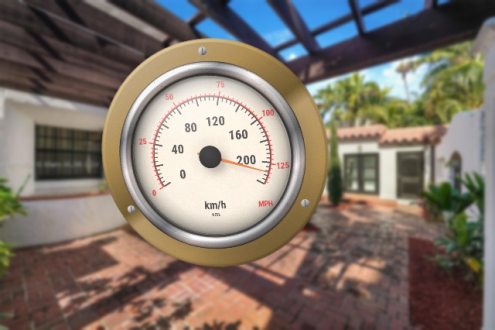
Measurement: 208
